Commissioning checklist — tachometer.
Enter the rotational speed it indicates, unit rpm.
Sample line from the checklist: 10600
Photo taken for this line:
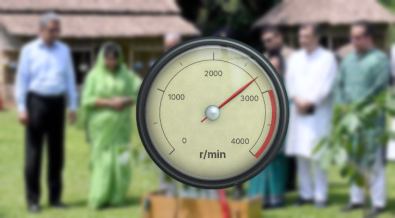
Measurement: 2750
